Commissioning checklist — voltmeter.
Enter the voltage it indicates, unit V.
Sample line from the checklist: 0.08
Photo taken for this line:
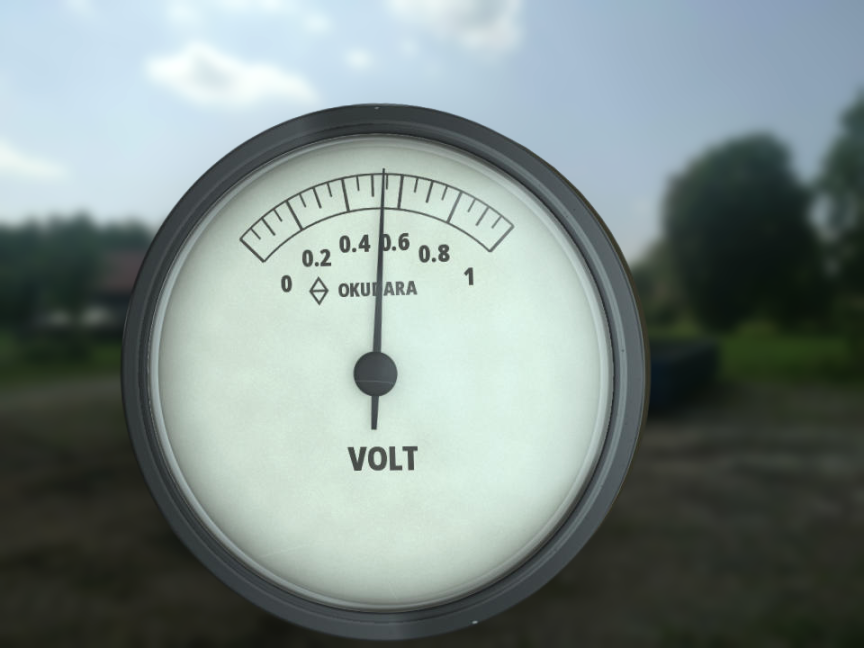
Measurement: 0.55
